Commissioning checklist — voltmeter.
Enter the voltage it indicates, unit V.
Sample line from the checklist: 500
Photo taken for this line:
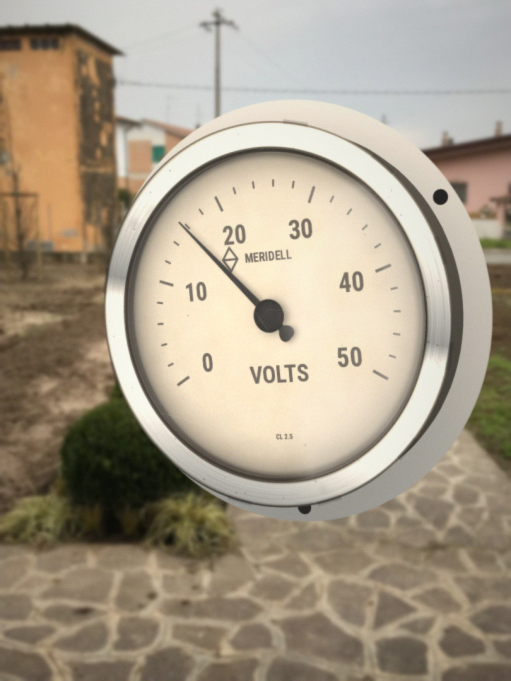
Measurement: 16
